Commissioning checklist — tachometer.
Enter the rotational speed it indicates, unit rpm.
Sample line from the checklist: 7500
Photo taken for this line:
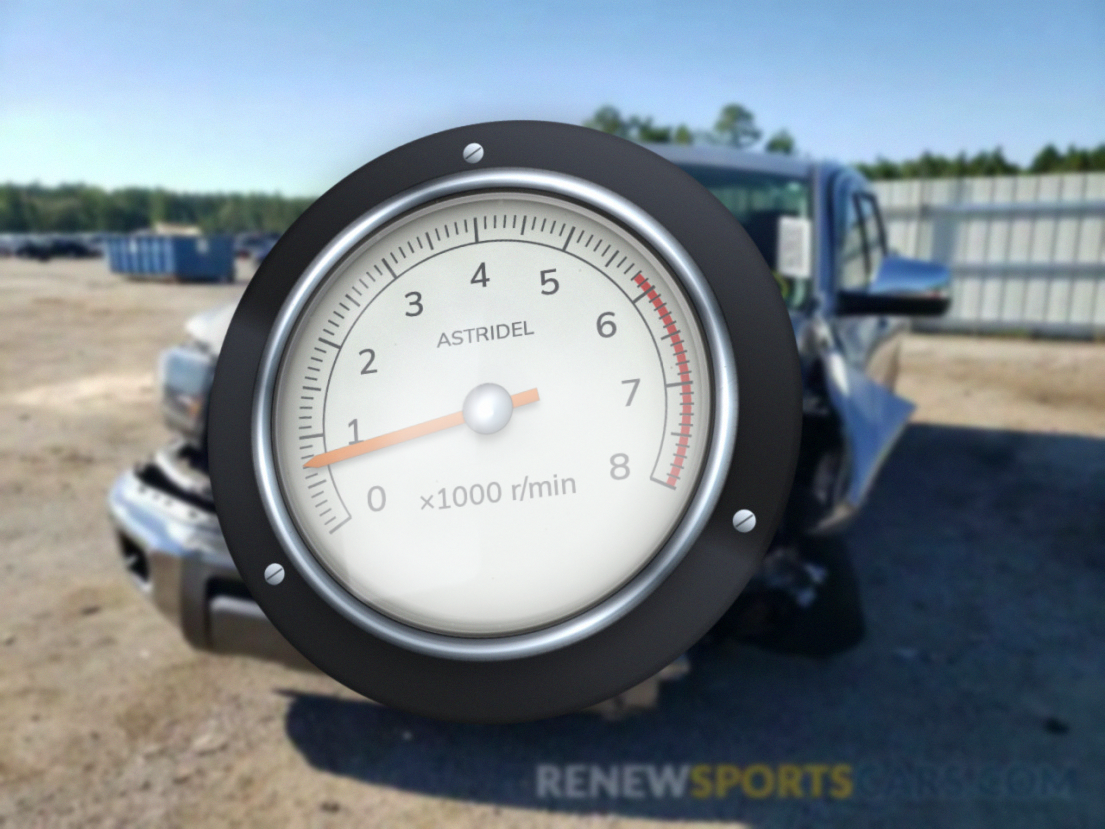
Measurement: 700
